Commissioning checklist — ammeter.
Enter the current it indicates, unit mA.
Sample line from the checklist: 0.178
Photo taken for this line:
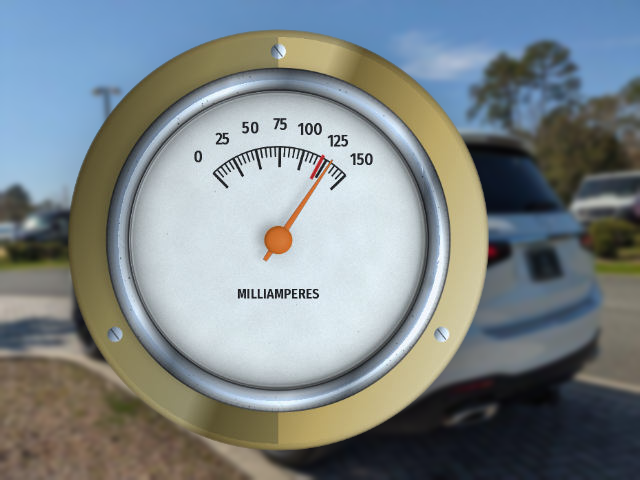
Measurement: 130
